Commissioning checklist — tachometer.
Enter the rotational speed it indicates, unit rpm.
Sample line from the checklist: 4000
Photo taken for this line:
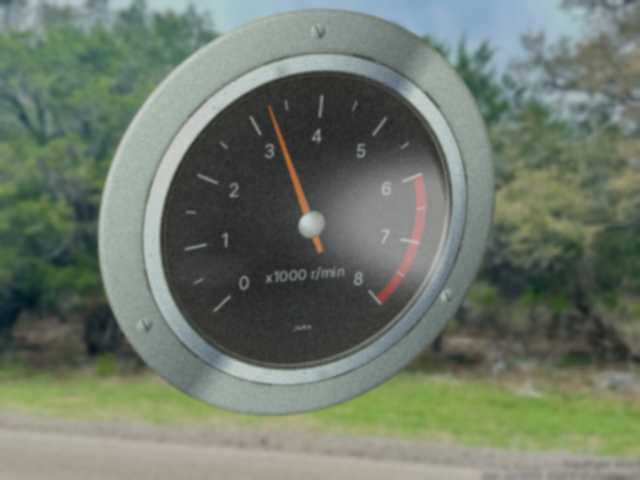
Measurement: 3250
